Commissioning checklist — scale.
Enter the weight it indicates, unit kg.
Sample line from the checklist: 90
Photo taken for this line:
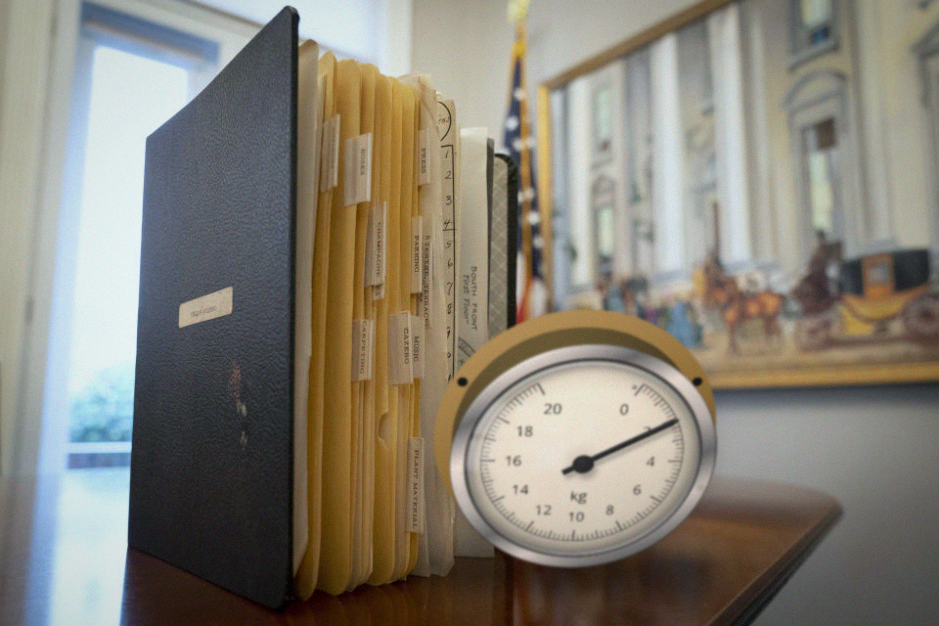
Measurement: 2
